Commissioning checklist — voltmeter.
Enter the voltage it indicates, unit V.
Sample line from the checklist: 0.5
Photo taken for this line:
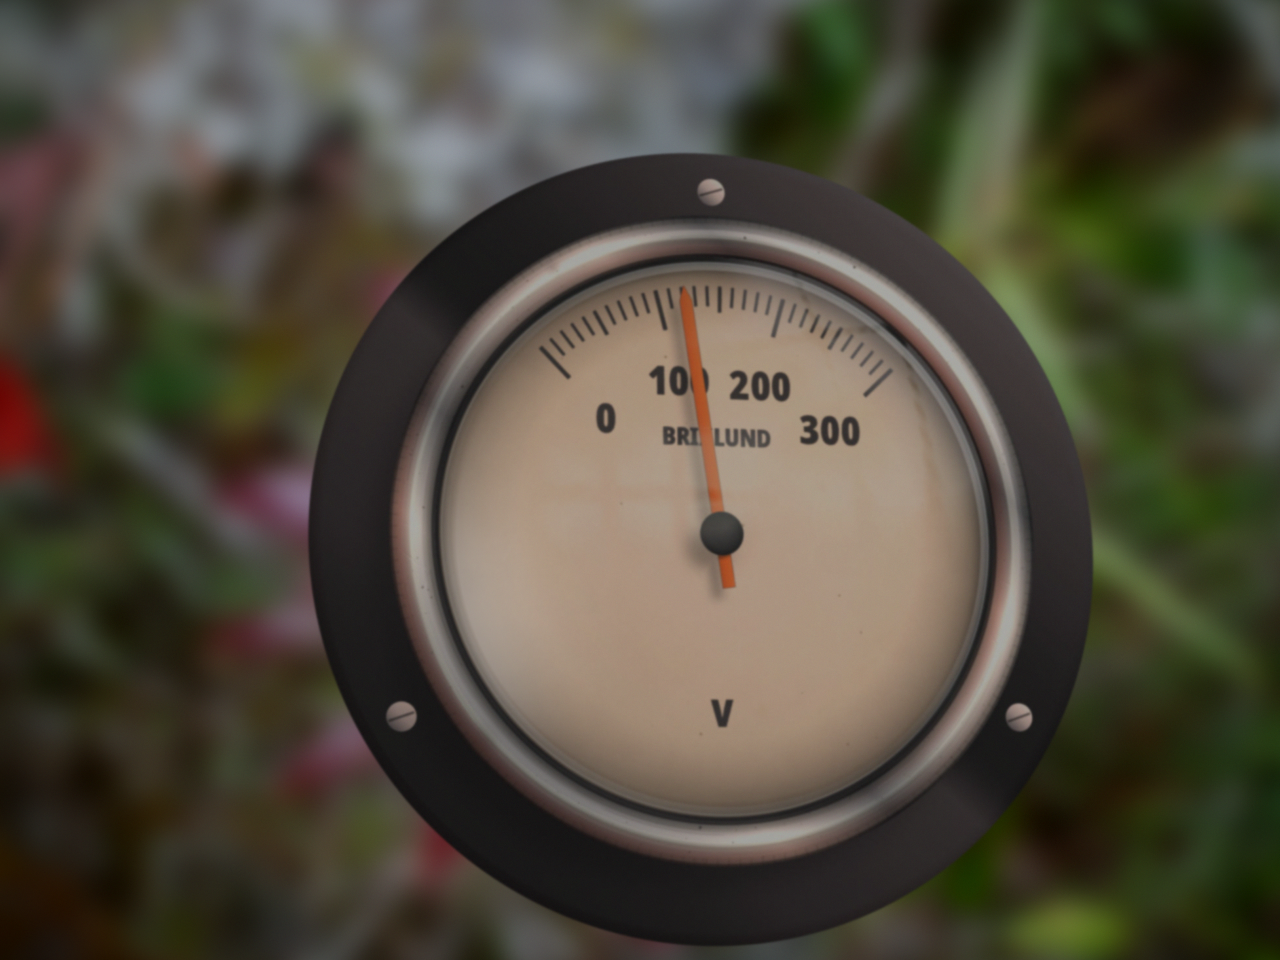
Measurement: 120
